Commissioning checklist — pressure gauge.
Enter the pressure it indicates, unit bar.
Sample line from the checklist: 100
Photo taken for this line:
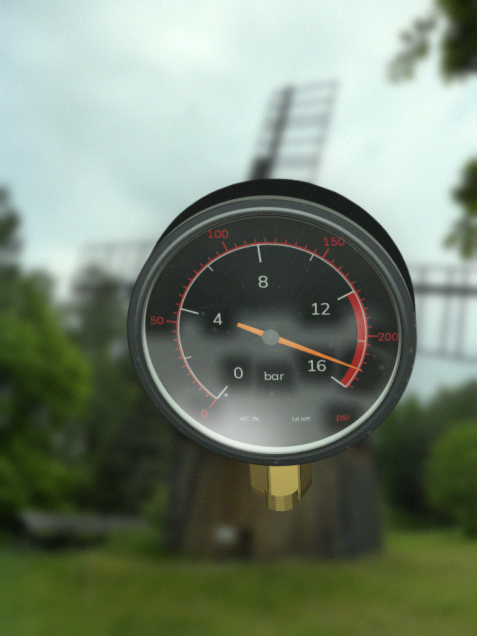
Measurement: 15
